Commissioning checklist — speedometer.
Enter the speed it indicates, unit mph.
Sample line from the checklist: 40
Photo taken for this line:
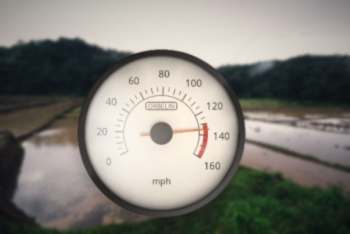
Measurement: 135
